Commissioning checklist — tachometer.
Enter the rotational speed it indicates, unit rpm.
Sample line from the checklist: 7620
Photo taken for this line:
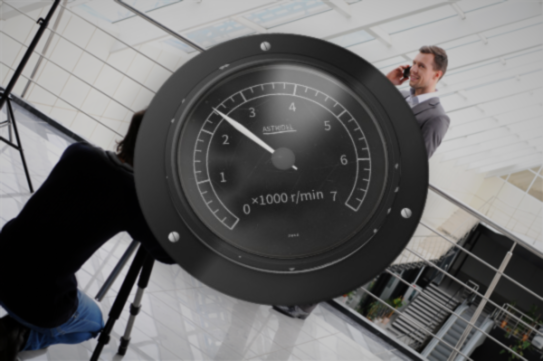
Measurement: 2400
